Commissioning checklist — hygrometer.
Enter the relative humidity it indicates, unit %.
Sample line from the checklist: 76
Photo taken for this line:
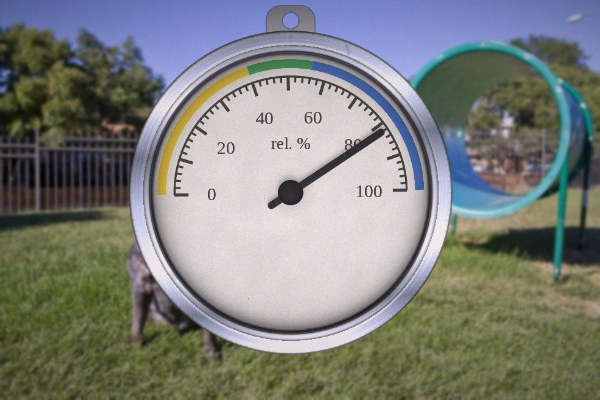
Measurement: 82
